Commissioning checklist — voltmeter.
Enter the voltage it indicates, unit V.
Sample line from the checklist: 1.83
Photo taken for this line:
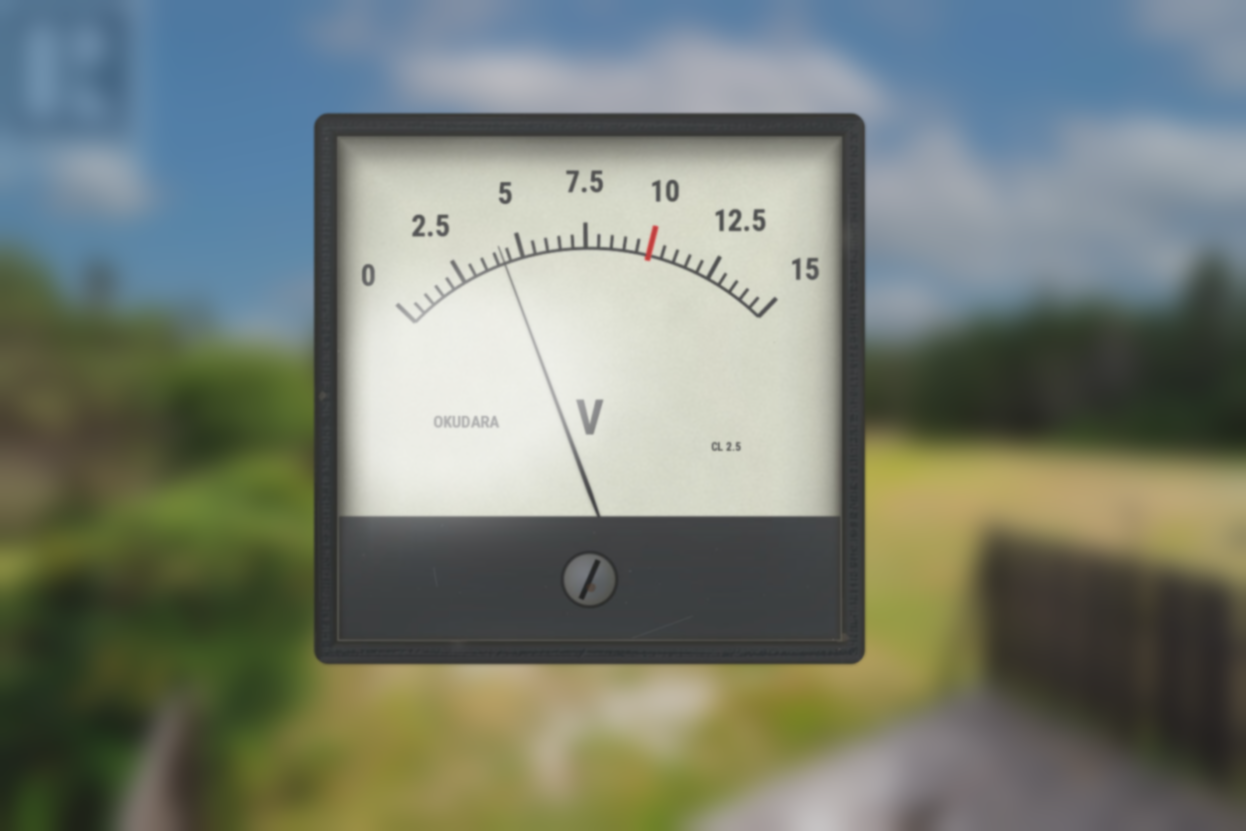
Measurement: 4.25
